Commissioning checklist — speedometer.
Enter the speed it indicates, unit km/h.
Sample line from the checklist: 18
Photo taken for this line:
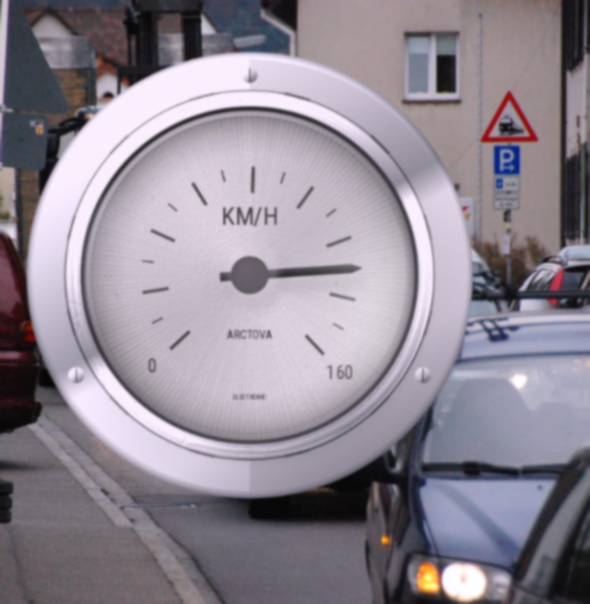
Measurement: 130
